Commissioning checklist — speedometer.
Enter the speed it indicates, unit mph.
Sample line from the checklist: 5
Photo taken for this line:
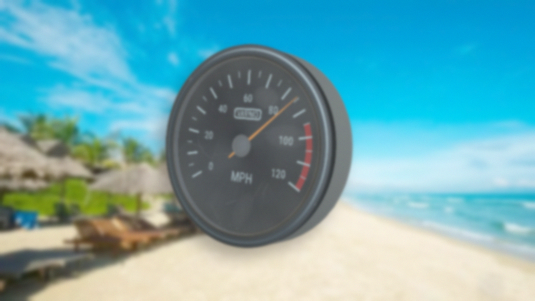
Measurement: 85
